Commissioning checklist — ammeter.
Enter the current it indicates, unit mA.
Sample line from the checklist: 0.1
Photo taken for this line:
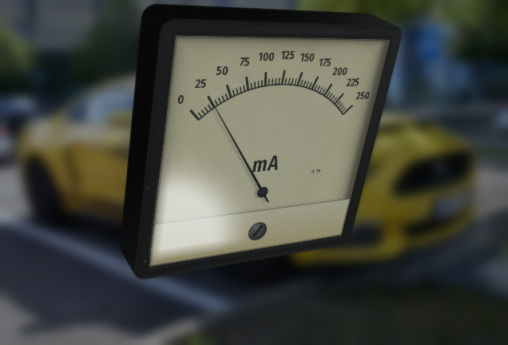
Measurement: 25
